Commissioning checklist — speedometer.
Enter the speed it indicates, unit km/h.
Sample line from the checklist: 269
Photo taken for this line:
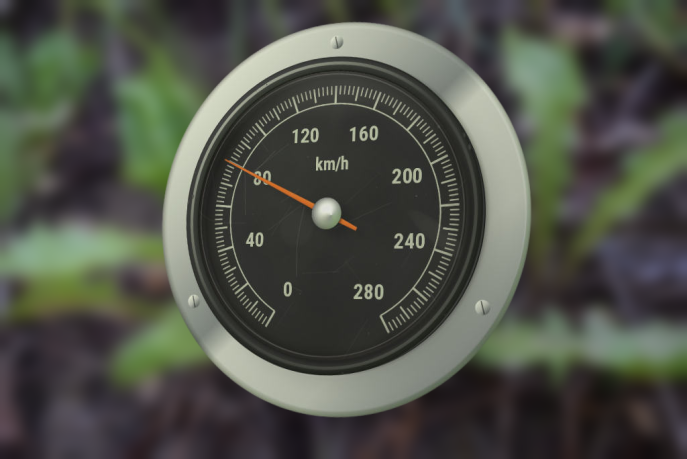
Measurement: 80
